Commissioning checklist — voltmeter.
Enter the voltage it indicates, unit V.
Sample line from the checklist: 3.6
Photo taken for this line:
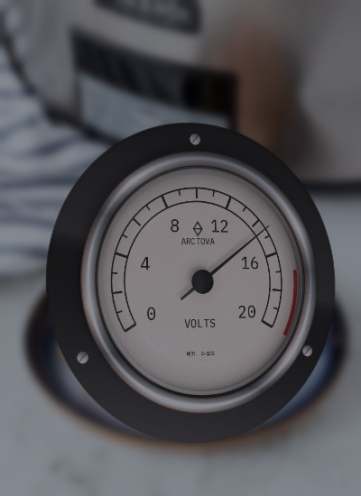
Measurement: 14.5
